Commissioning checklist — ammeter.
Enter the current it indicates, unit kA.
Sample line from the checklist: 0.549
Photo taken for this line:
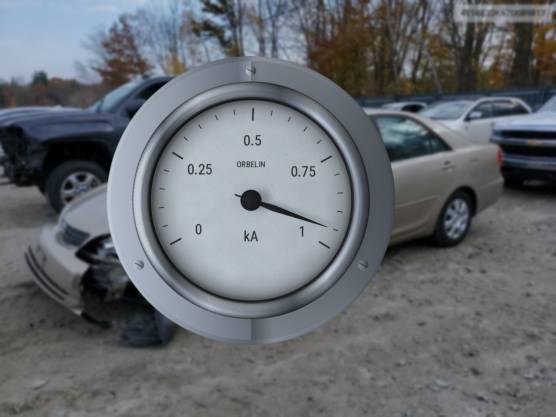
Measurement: 0.95
